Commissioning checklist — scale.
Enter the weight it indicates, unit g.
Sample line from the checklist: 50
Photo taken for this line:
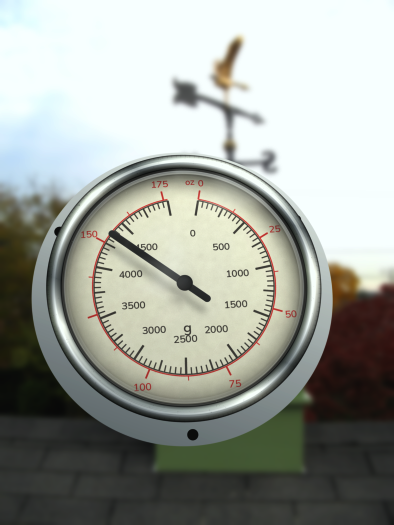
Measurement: 4350
